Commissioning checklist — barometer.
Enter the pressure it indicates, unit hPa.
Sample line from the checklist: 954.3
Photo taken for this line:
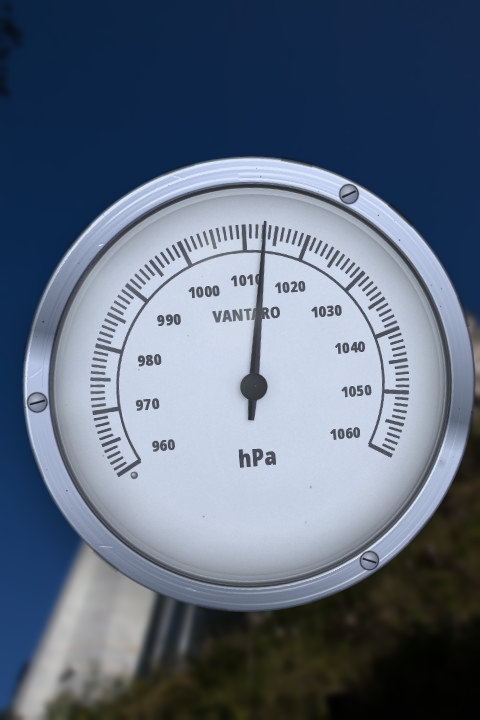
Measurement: 1013
